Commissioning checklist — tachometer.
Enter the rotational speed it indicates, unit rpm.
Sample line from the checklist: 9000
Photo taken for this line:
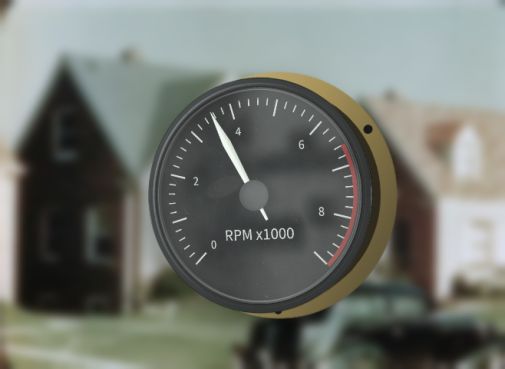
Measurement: 3600
